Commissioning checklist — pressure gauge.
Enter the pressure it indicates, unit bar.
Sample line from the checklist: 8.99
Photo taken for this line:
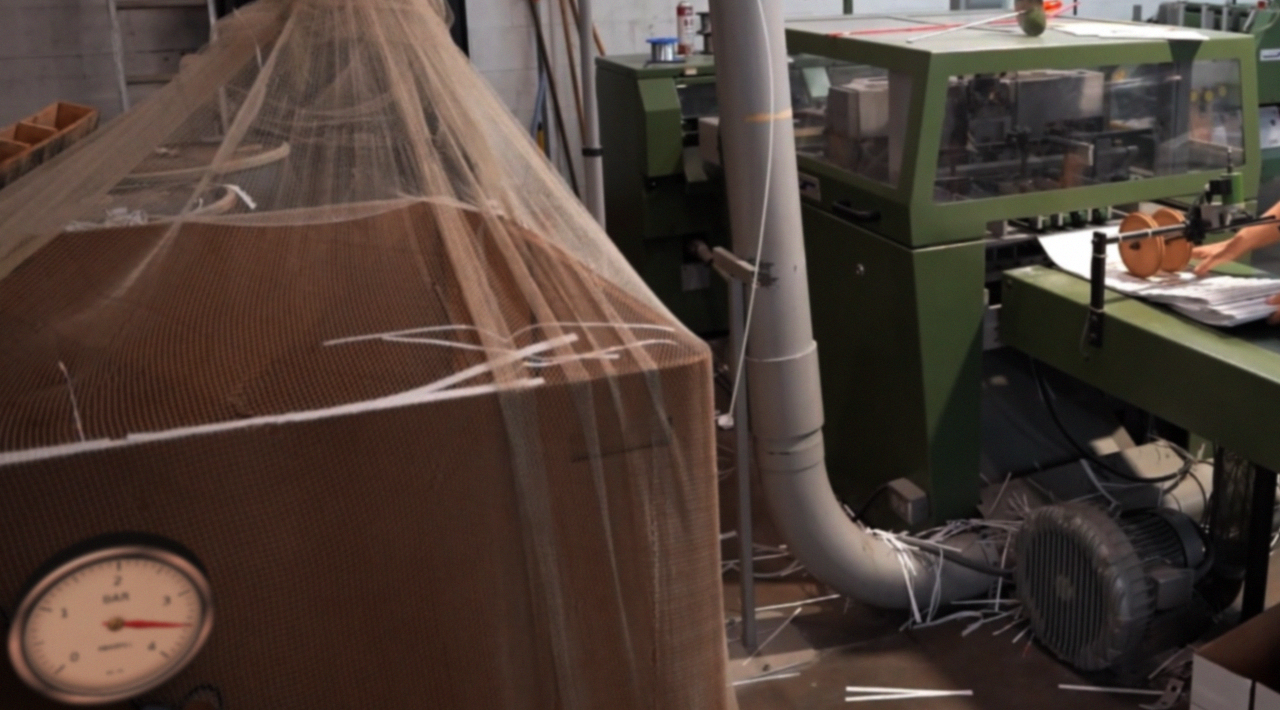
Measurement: 3.5
